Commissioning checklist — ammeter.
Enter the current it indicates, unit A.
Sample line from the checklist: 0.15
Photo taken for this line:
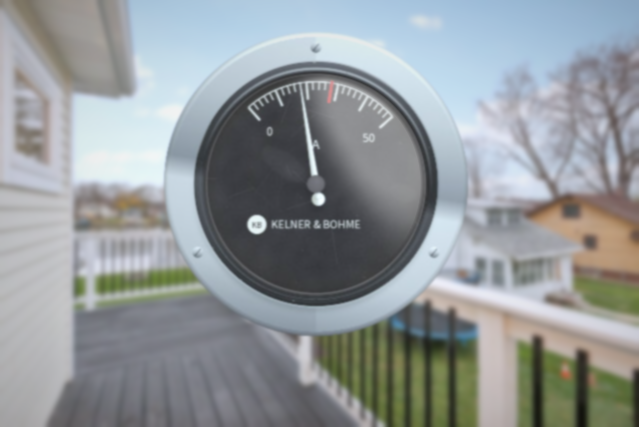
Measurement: 18
